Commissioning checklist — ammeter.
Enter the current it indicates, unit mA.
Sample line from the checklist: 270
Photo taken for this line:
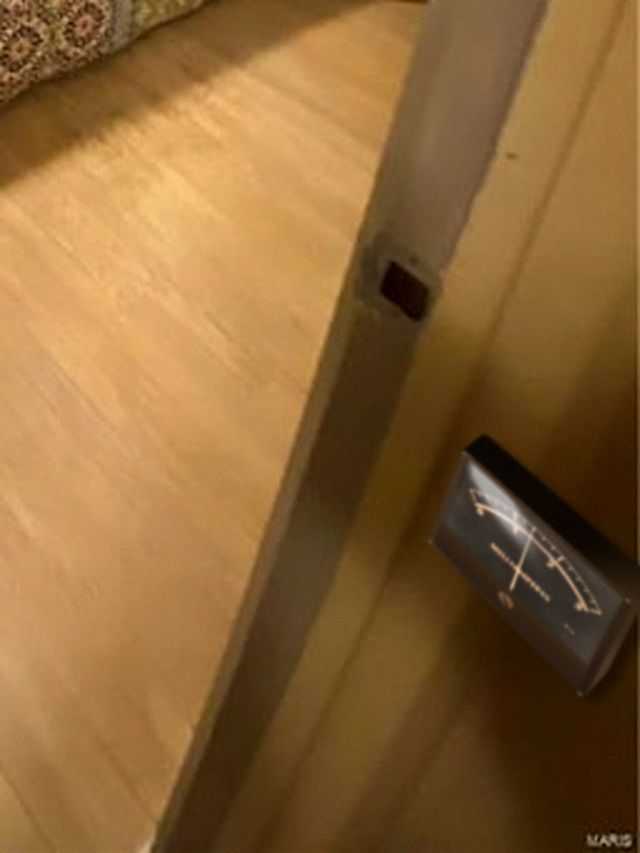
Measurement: 1.4
